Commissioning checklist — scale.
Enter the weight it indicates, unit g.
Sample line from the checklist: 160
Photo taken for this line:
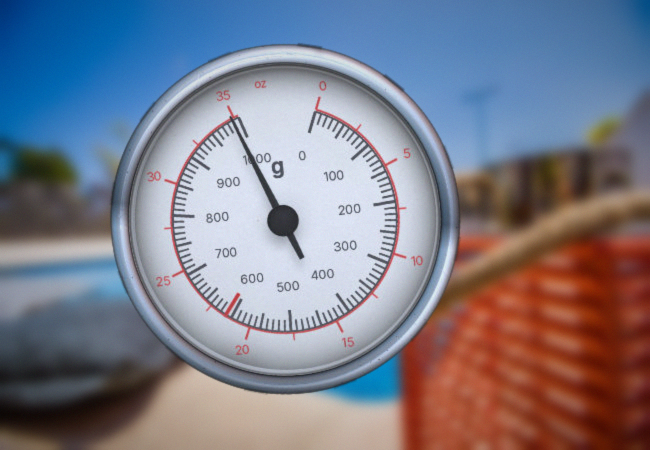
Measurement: 990
